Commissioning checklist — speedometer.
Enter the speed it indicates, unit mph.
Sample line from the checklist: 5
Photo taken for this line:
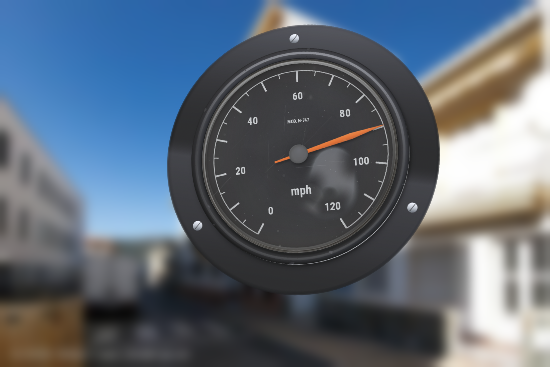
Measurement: 90
